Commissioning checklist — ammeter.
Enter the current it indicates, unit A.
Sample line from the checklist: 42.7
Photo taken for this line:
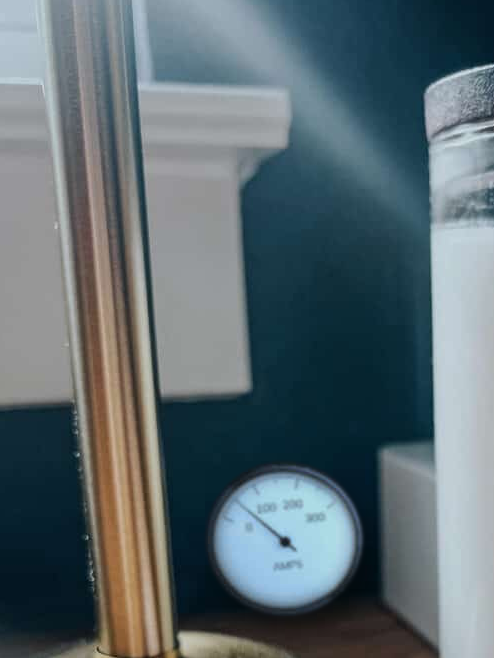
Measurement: 50
